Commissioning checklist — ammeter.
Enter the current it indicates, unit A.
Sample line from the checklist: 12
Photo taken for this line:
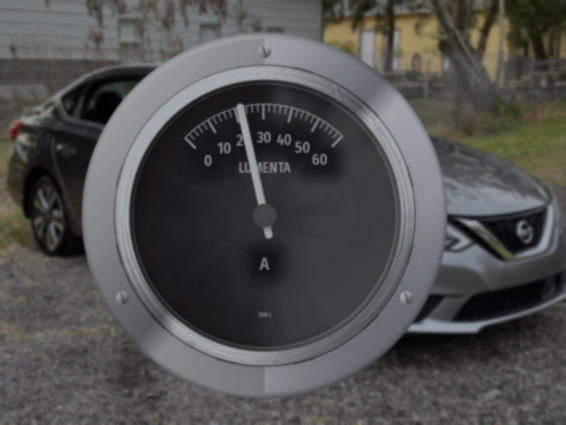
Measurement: 22
